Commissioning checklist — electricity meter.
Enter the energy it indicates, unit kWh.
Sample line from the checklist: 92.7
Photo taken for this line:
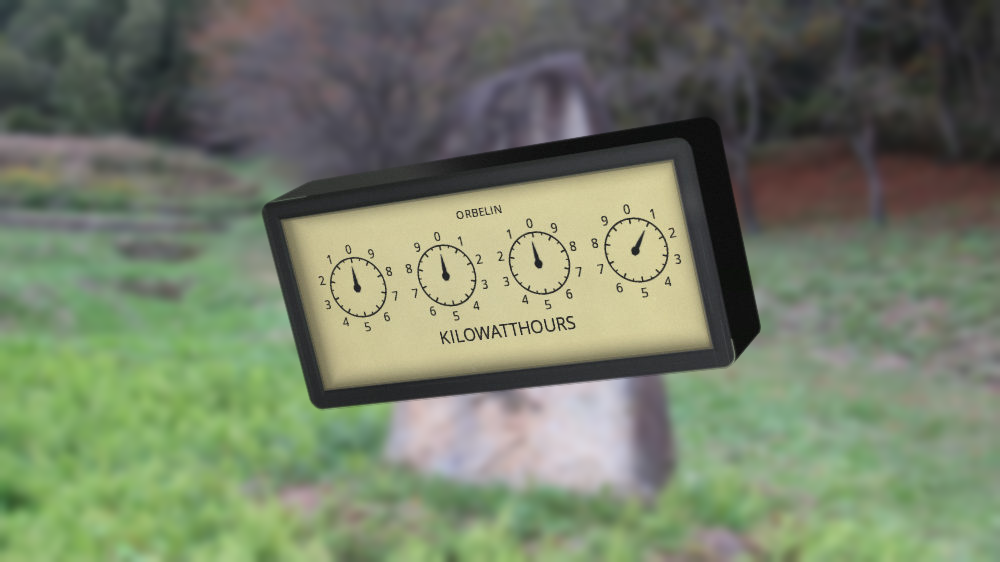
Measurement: 1
